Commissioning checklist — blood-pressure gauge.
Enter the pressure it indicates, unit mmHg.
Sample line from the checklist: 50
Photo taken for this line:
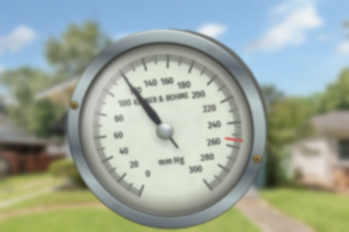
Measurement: 120
